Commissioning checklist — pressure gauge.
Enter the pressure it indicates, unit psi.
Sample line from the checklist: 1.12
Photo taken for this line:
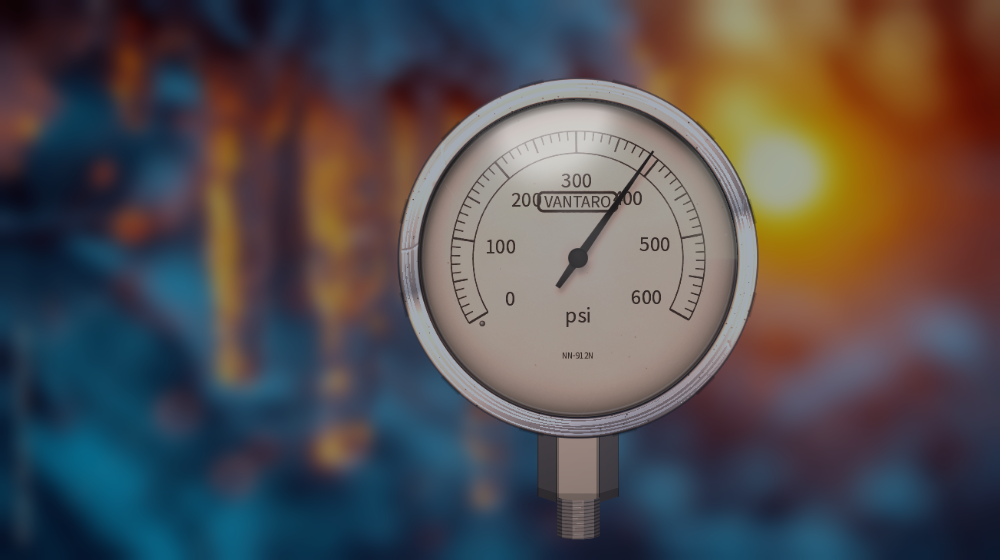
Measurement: 390
